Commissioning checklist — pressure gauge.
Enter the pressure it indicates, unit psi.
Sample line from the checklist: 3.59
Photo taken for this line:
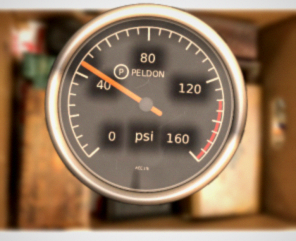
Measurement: 45
